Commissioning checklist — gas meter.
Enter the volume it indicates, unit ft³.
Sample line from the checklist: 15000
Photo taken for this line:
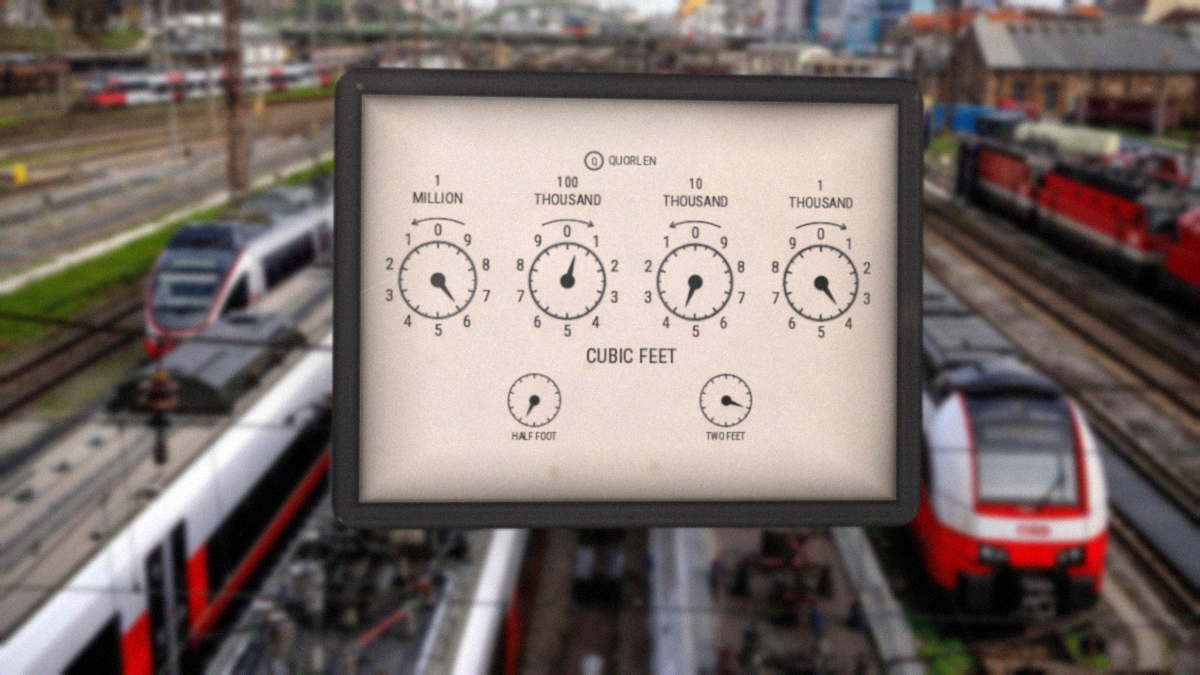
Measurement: 604400
